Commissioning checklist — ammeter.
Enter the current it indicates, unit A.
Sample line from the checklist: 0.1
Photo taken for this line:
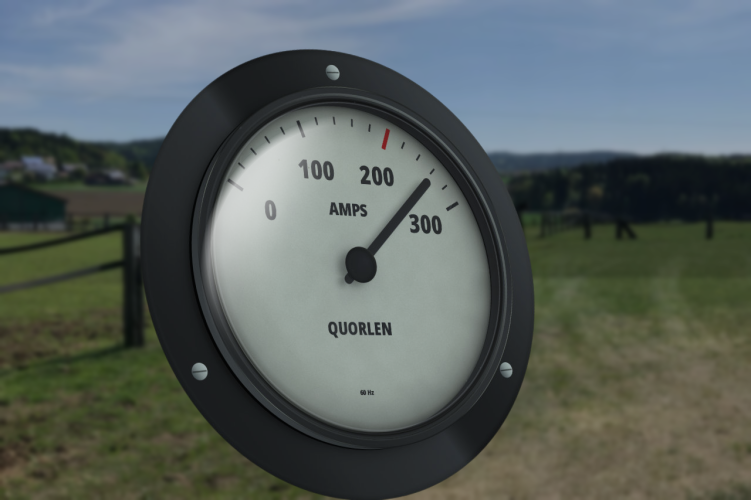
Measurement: 260
